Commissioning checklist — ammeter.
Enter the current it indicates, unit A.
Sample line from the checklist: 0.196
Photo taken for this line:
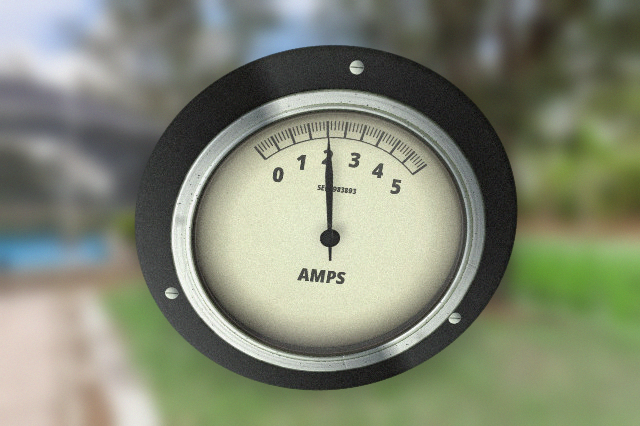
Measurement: 2
